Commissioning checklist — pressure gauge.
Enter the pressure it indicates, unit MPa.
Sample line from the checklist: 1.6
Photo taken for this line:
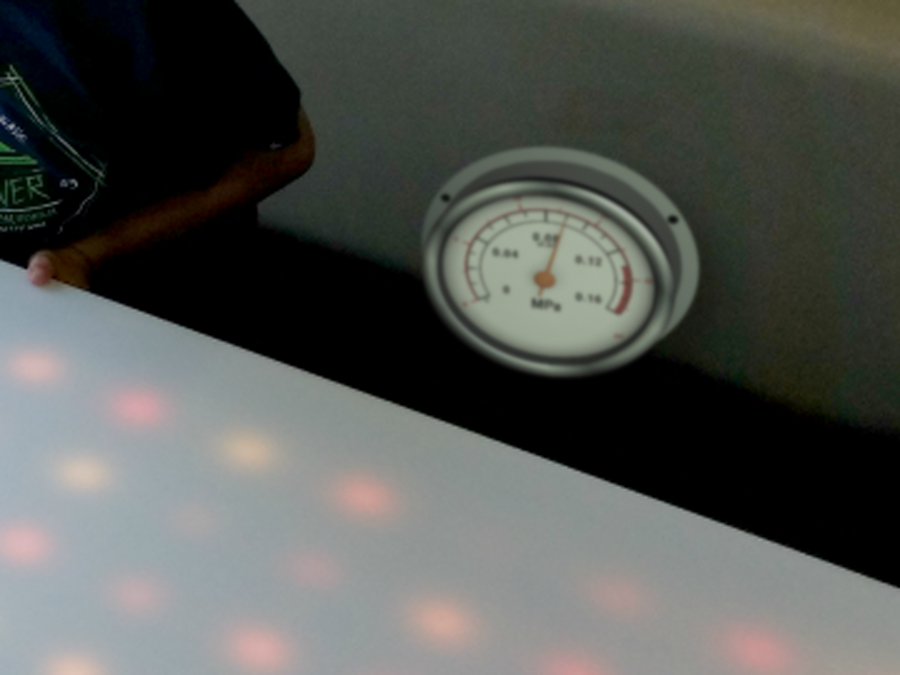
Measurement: 0.09
